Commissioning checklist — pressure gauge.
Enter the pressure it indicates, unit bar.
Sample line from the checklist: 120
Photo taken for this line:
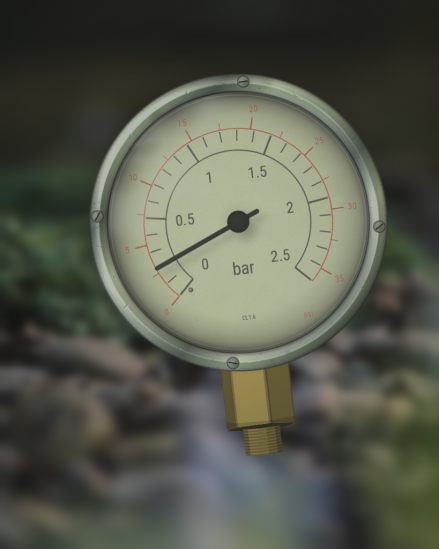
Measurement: 0.2
